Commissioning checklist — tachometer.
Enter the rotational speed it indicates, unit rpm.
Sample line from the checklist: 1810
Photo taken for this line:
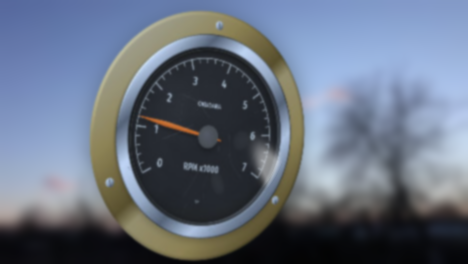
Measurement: 1200
